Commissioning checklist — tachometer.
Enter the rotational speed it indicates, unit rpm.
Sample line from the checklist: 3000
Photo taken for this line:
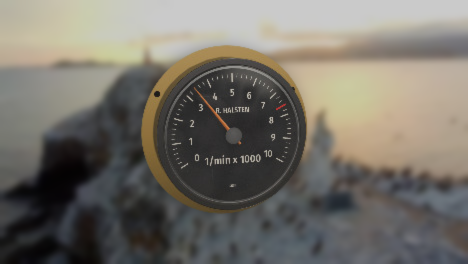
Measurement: 3400
